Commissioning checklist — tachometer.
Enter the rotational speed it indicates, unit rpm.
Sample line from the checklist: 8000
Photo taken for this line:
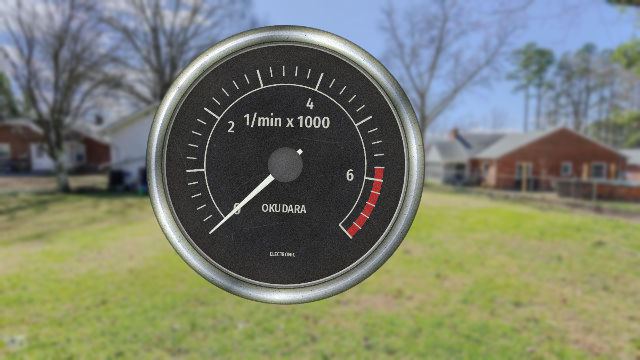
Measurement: 0
